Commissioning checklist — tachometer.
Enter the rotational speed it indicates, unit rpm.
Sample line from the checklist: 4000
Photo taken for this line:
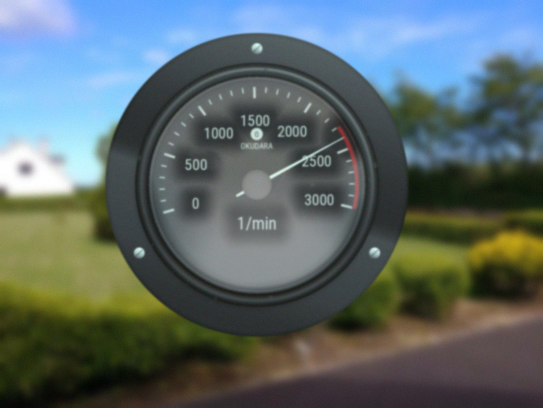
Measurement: 2400
